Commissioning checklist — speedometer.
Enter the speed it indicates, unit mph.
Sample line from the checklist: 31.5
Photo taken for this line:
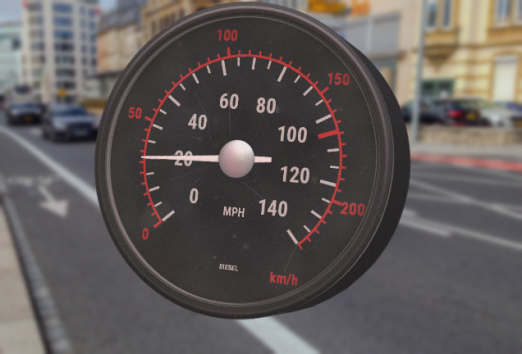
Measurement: 20
